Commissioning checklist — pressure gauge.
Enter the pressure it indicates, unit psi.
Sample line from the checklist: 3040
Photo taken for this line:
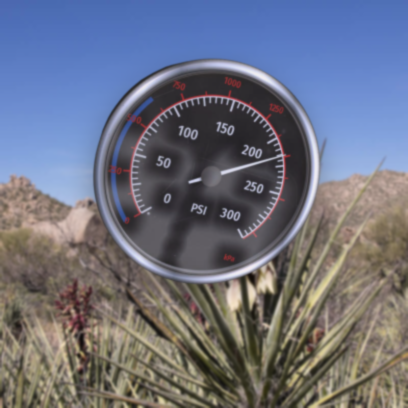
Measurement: 215
